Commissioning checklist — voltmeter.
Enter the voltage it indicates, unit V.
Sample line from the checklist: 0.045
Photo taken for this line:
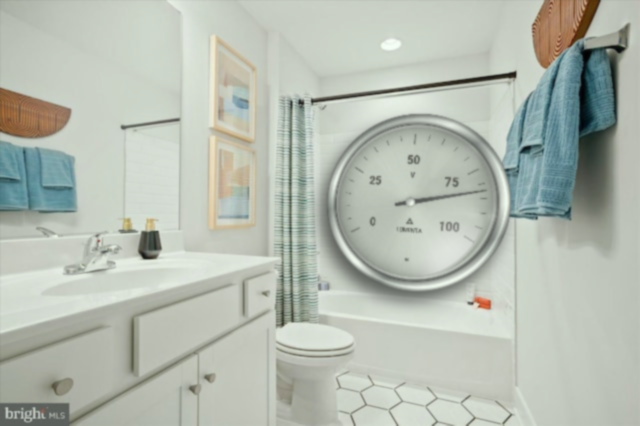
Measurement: 82.5
